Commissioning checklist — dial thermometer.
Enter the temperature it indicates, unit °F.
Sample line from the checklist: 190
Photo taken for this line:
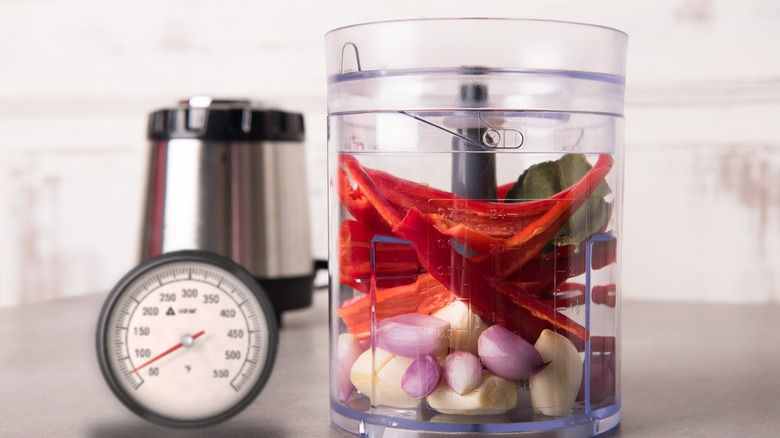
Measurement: 75
